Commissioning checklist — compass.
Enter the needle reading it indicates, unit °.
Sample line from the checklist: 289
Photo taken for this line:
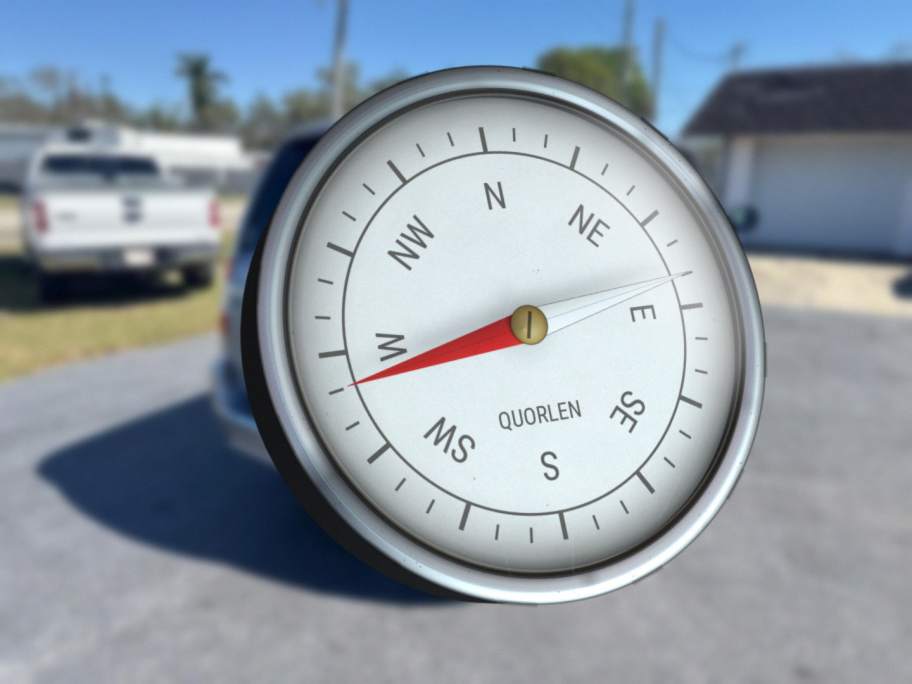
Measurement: 260
